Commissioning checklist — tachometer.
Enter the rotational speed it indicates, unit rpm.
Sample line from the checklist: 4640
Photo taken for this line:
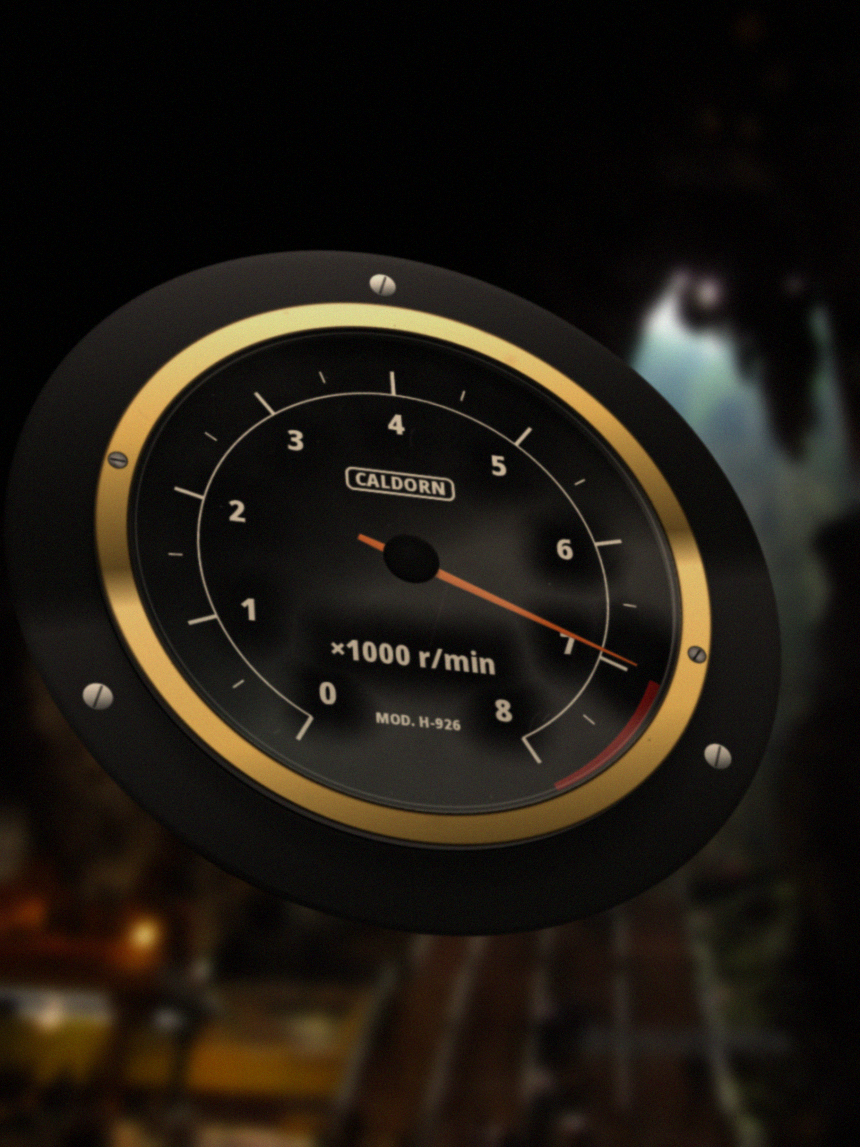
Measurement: 7000
